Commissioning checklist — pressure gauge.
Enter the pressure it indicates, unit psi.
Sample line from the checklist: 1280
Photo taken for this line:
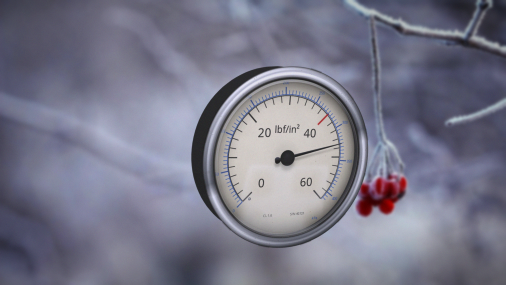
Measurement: 47
